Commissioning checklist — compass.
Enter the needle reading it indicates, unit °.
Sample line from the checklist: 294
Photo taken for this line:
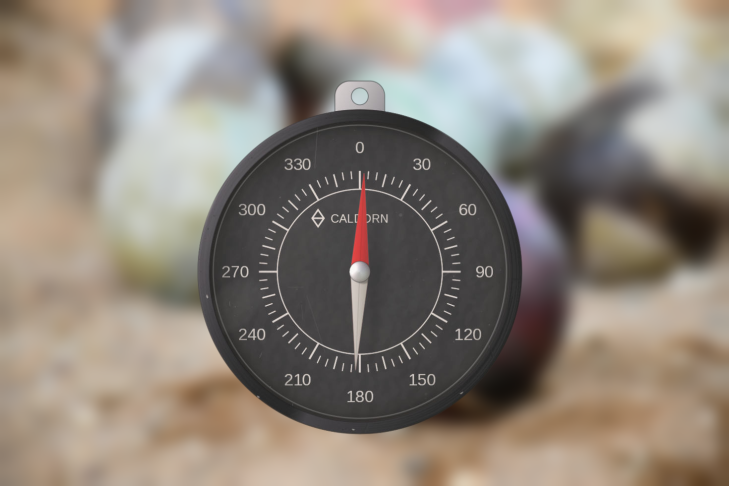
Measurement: 2.5
